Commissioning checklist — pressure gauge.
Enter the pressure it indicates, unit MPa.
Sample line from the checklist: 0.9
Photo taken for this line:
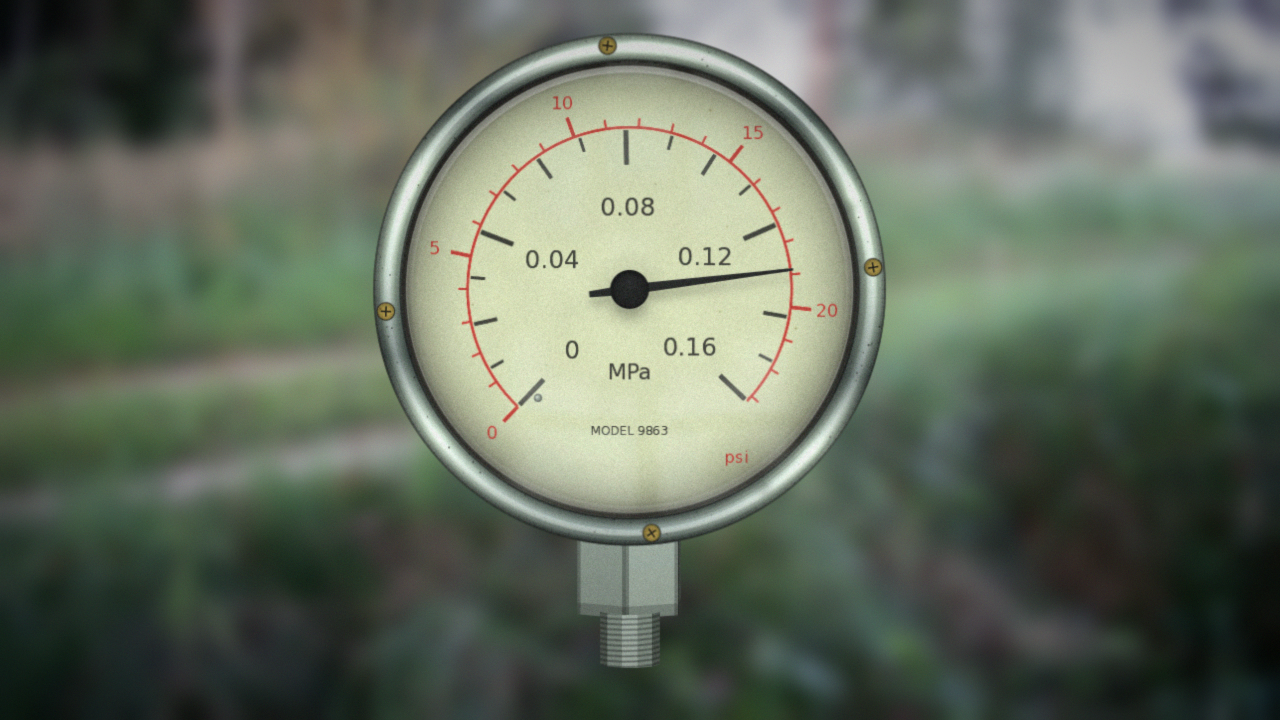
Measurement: 0.13
